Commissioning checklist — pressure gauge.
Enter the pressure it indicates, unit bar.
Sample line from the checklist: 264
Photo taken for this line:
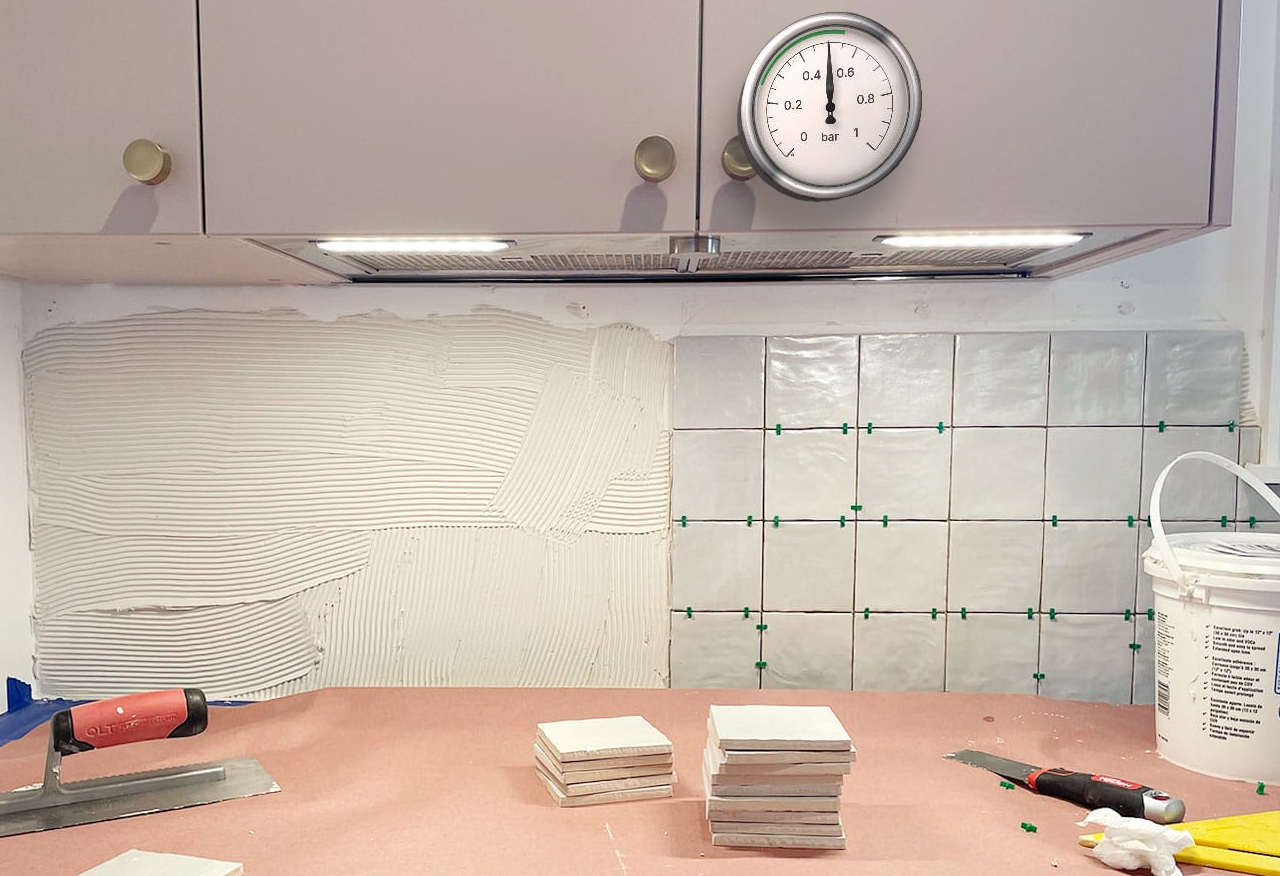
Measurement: 0.5
